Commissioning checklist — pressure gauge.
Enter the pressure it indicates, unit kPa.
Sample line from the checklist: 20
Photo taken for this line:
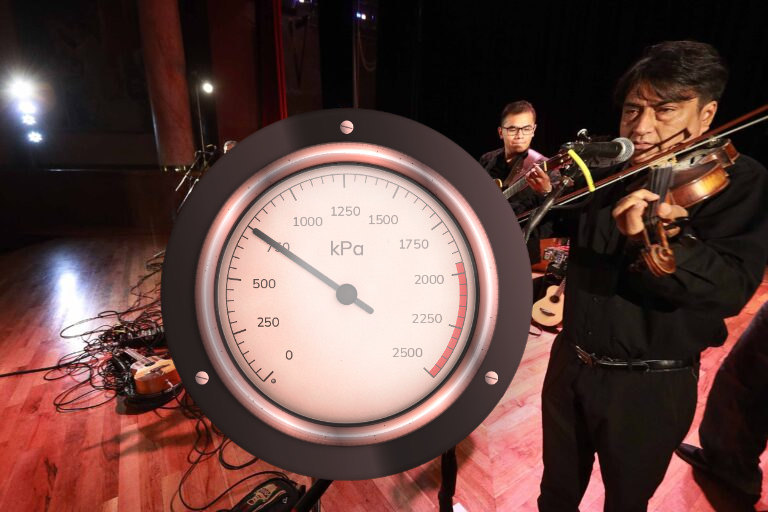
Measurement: 750
